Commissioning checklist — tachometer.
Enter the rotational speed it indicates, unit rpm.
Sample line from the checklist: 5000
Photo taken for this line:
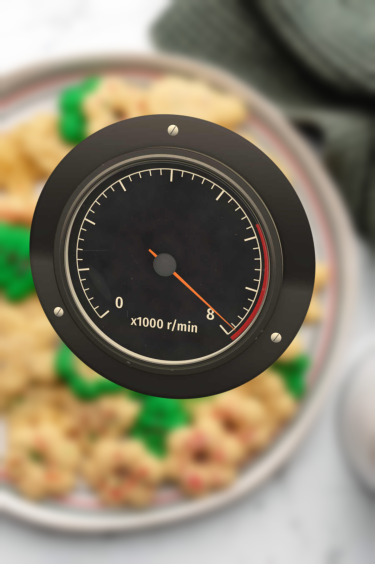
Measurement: 7800
